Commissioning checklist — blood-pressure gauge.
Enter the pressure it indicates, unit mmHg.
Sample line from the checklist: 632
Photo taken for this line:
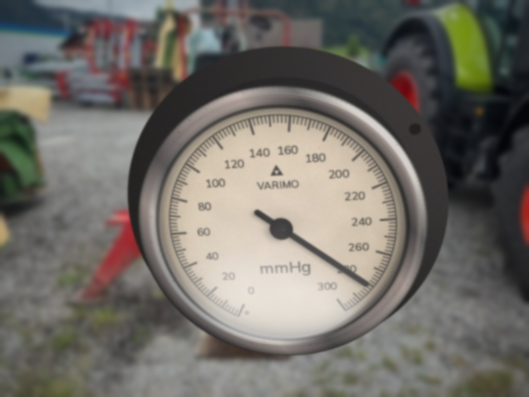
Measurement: 280
